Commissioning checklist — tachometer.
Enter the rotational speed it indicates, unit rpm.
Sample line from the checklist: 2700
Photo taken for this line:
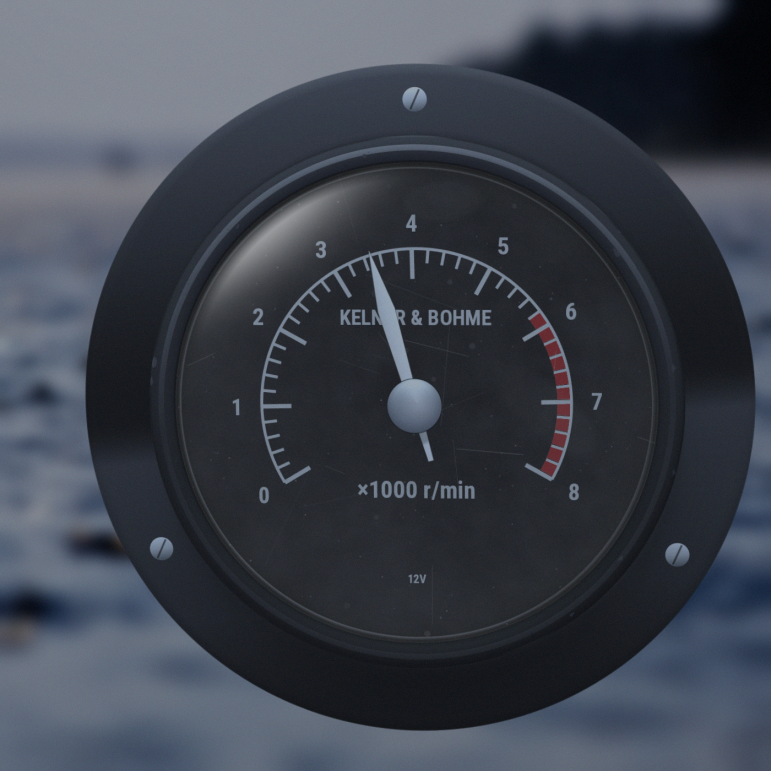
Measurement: 3500
